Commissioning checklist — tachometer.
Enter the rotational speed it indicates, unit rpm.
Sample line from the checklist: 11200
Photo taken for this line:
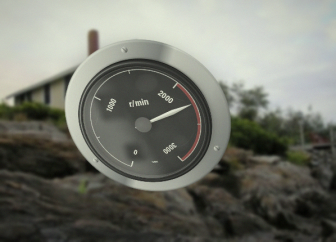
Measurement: 2250
